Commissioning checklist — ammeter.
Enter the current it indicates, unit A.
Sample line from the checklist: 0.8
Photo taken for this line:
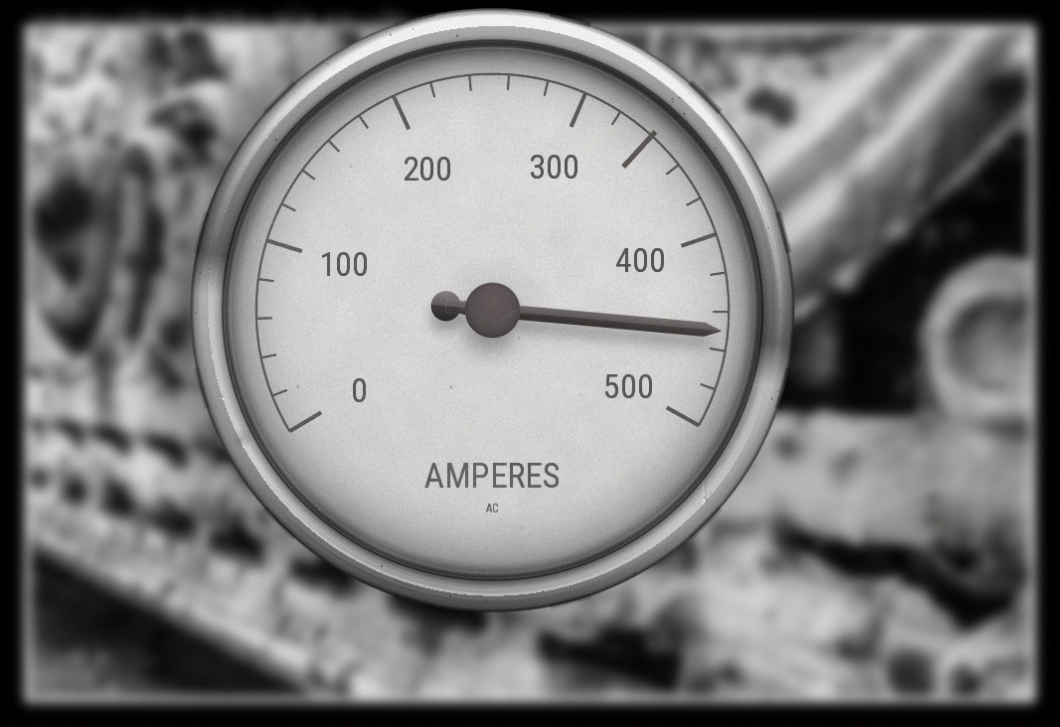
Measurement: 450
